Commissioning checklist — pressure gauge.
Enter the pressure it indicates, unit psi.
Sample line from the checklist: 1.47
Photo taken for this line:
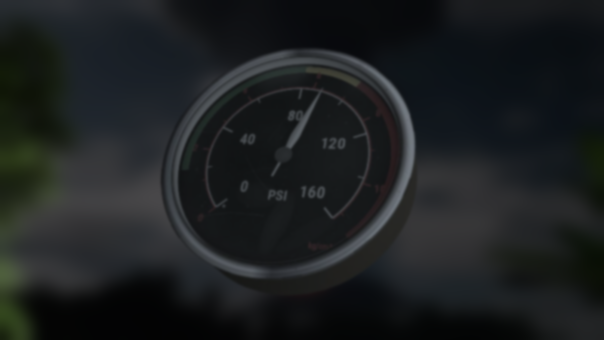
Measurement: 90
